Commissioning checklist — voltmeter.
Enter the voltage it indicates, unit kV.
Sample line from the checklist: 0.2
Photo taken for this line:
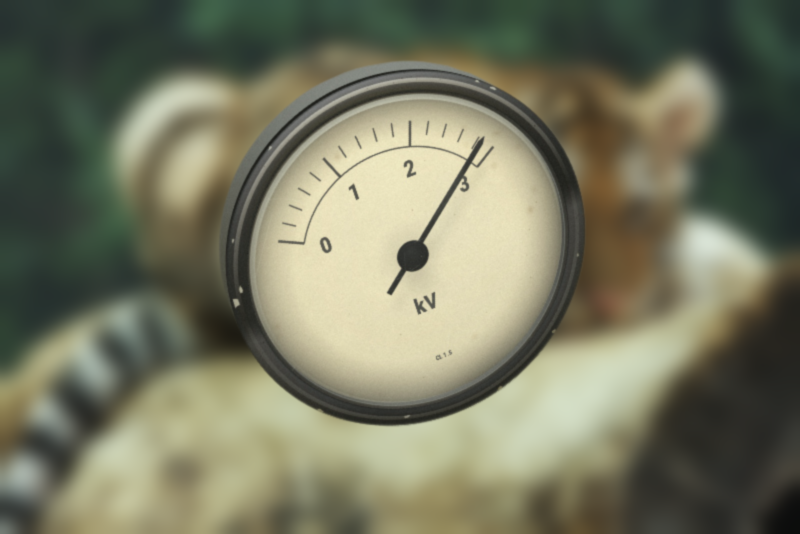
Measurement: 2.8
